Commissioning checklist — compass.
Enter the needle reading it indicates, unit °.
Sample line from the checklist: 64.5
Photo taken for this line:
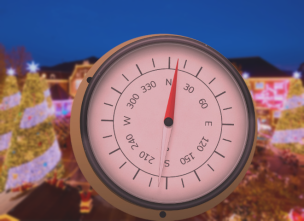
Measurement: 7.5
